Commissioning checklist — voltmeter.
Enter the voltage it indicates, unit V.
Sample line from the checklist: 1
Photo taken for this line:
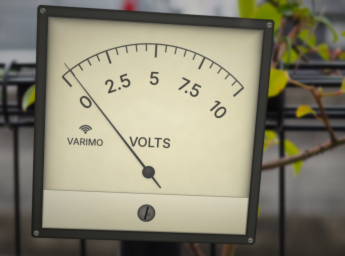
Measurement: 0.5
